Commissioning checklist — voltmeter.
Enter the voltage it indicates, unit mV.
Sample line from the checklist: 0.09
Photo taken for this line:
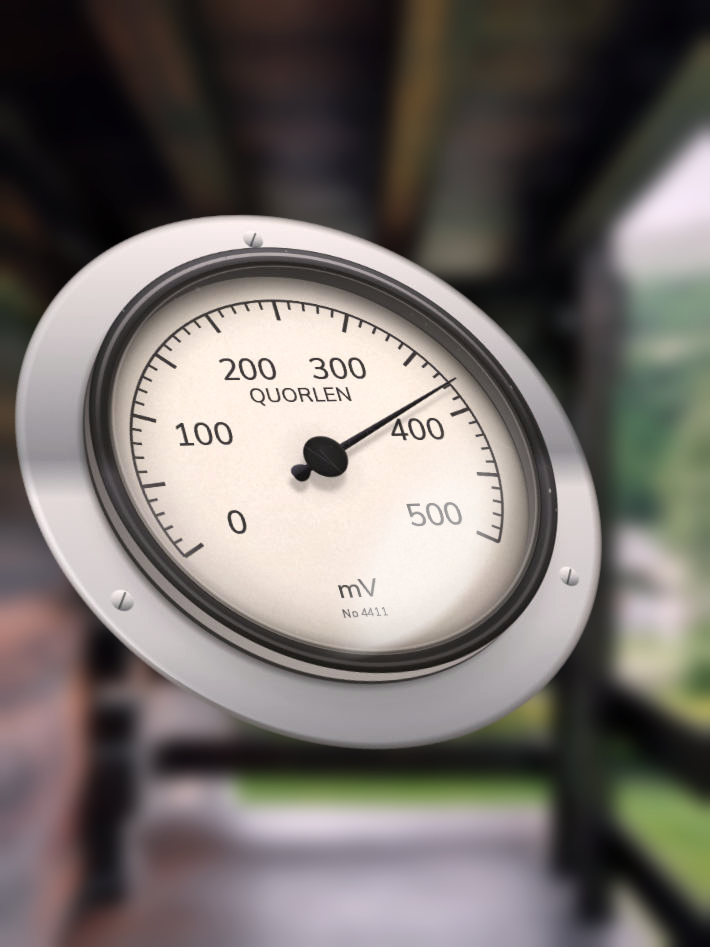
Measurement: 380
